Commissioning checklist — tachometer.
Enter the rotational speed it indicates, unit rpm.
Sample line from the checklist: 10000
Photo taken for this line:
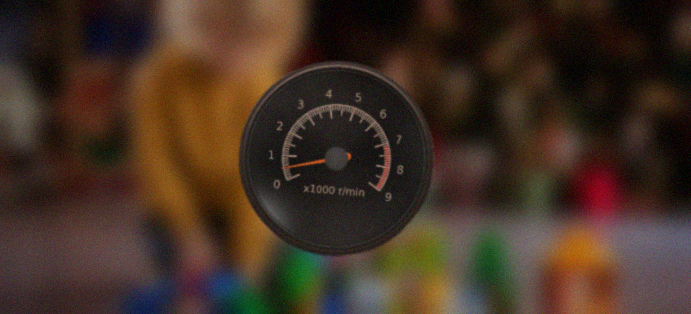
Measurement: 500
